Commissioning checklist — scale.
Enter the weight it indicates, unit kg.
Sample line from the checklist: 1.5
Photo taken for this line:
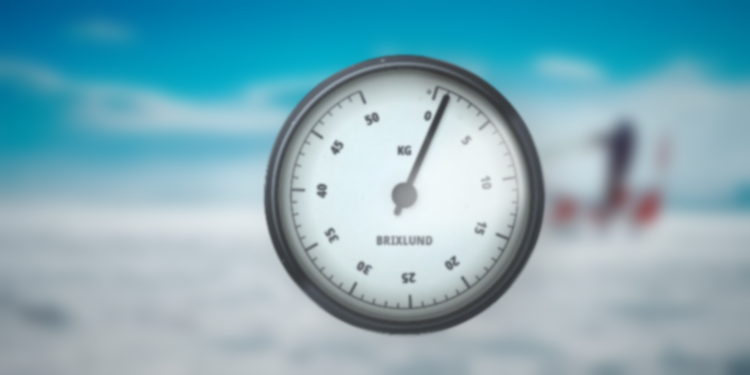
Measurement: 1
